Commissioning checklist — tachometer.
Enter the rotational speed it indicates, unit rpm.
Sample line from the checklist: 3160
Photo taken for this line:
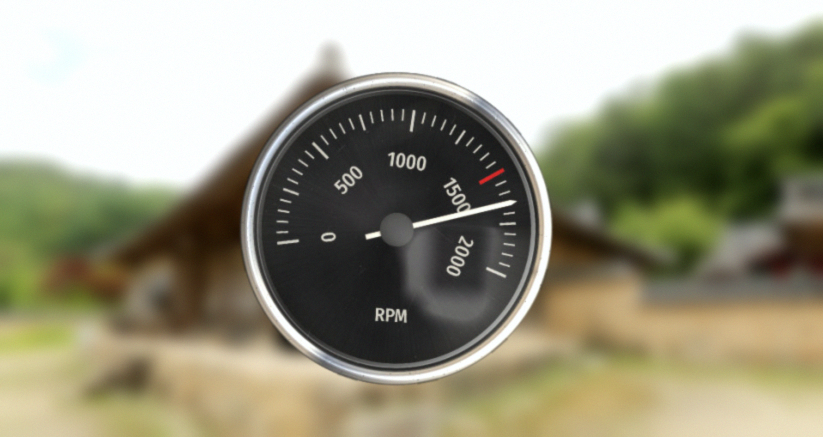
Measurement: 1650
